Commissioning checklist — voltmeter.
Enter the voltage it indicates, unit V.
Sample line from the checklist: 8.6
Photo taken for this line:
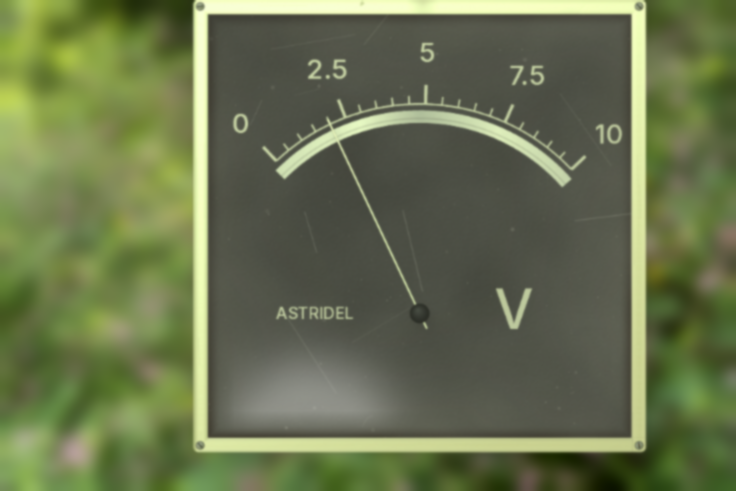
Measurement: 2
